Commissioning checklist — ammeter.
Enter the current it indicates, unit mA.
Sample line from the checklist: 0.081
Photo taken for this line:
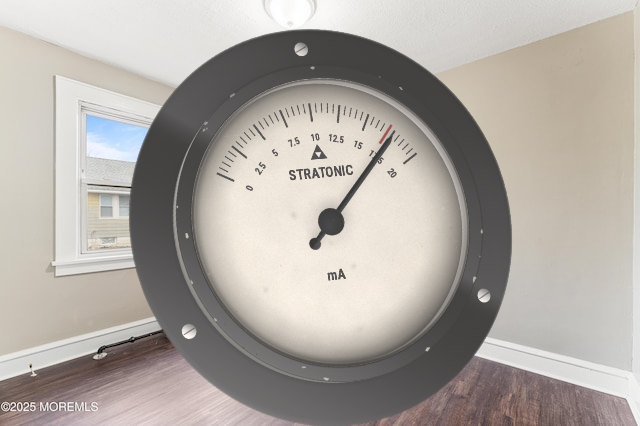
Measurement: 17.5
